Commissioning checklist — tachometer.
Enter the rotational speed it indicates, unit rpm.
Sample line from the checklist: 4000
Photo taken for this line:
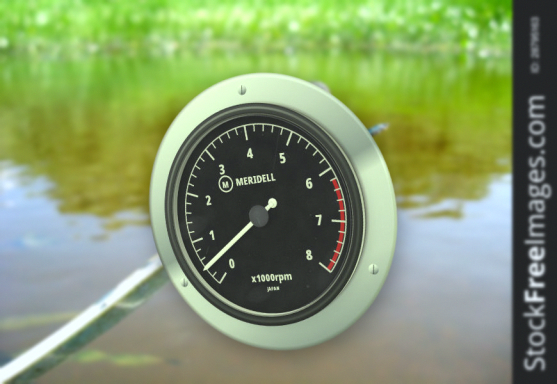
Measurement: 400
